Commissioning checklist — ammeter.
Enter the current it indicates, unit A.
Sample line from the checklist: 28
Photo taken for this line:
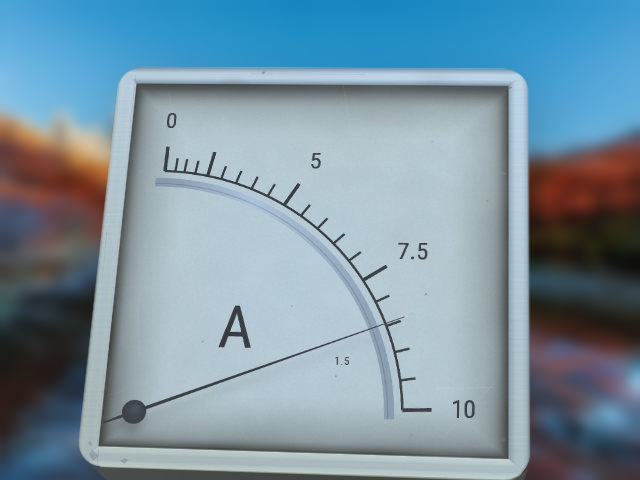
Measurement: 8.5
